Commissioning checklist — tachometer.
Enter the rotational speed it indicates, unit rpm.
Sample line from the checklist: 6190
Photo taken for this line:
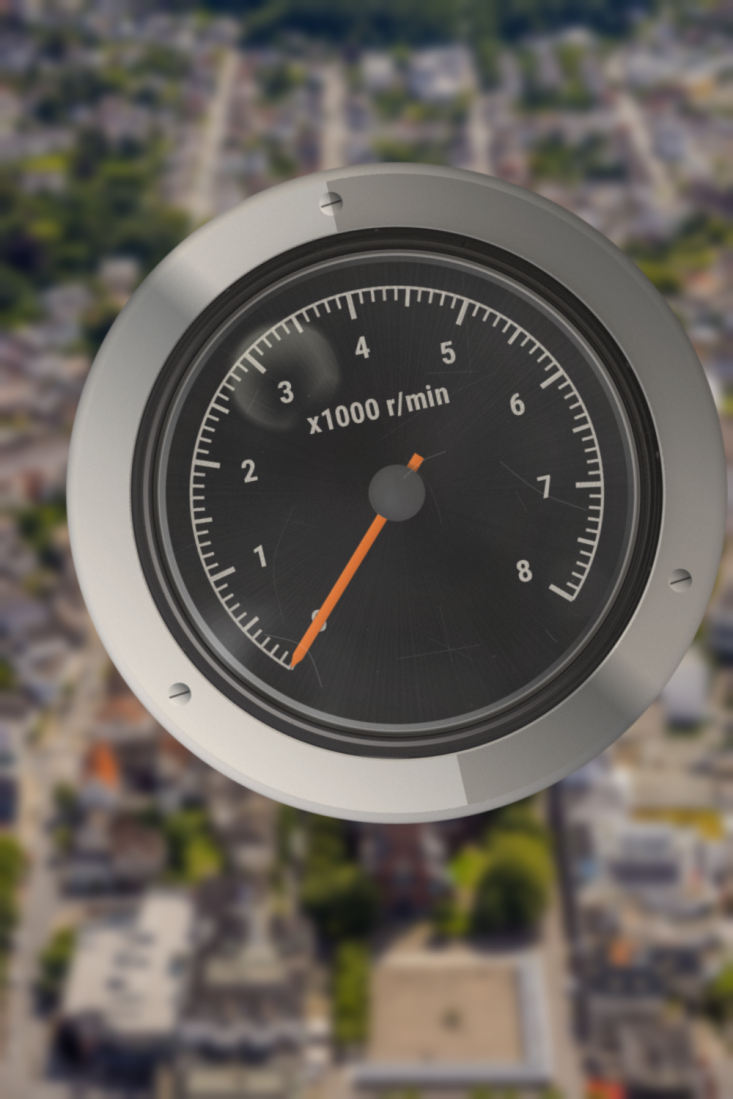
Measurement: 0
